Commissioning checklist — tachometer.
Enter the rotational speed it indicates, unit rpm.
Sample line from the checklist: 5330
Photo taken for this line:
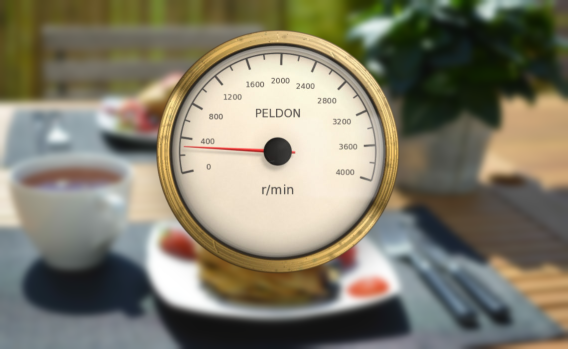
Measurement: 300
